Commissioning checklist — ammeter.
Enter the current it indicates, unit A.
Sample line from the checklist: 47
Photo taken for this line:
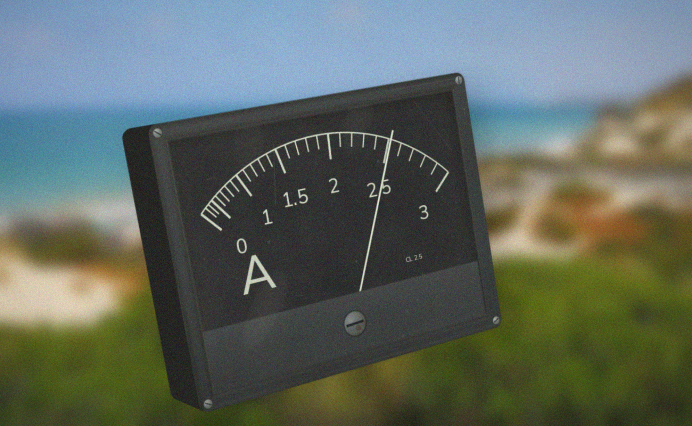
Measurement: 2.5
